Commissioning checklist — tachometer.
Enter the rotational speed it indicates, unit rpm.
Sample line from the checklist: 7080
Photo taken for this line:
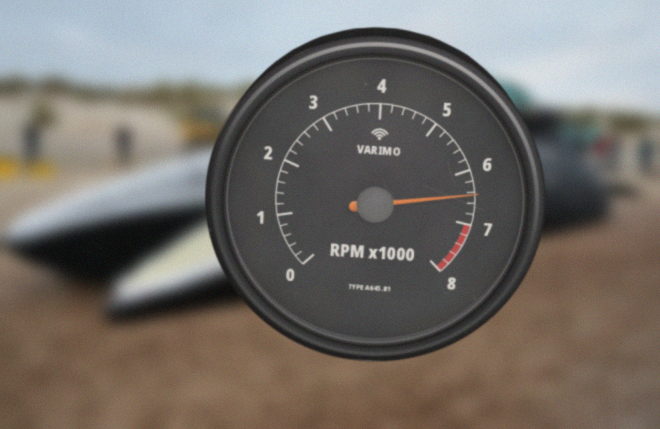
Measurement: 6400
